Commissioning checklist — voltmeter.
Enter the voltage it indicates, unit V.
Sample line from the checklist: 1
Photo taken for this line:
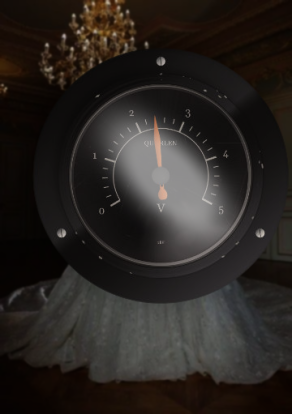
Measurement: 2.4
